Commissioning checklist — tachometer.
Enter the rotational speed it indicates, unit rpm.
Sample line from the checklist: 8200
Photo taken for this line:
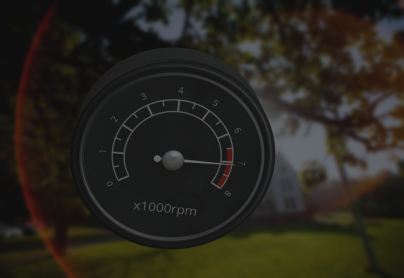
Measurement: 7000
